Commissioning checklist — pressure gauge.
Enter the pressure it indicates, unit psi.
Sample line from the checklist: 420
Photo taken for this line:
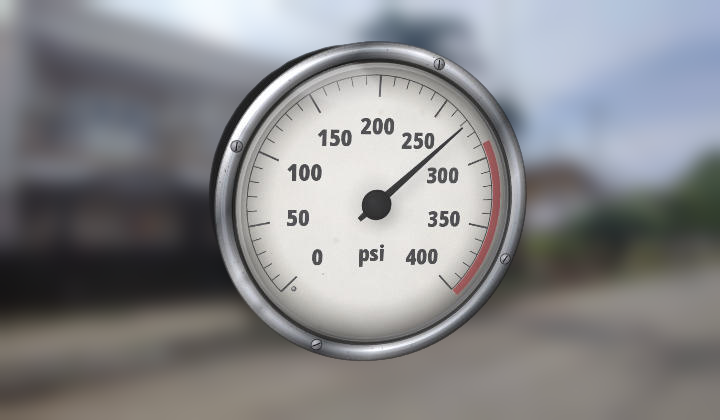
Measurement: 270
